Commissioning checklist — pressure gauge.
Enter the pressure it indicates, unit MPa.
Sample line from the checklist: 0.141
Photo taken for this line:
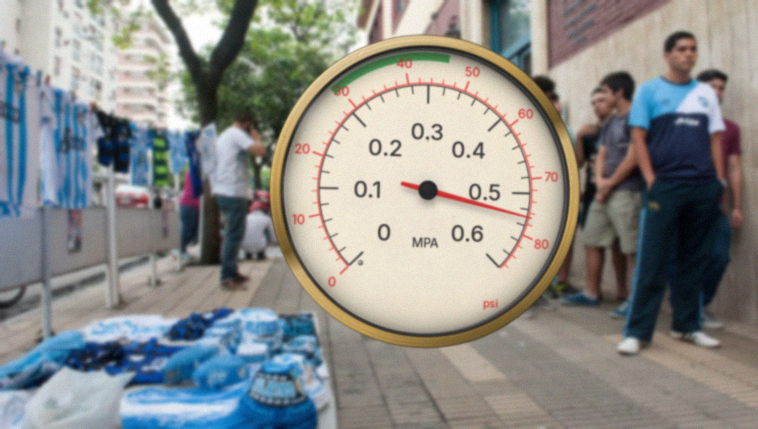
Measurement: 0.53
